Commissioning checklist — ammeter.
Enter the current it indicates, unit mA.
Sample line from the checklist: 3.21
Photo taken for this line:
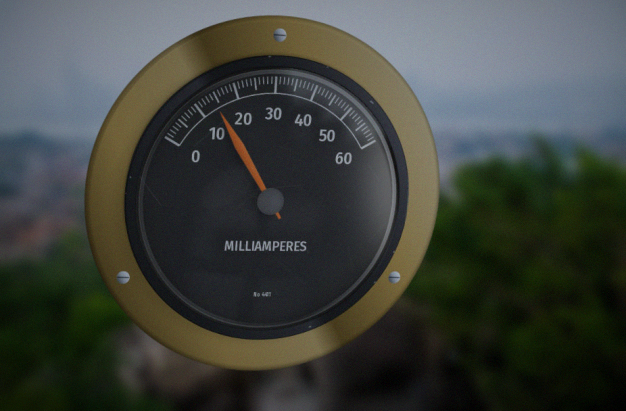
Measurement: 14
